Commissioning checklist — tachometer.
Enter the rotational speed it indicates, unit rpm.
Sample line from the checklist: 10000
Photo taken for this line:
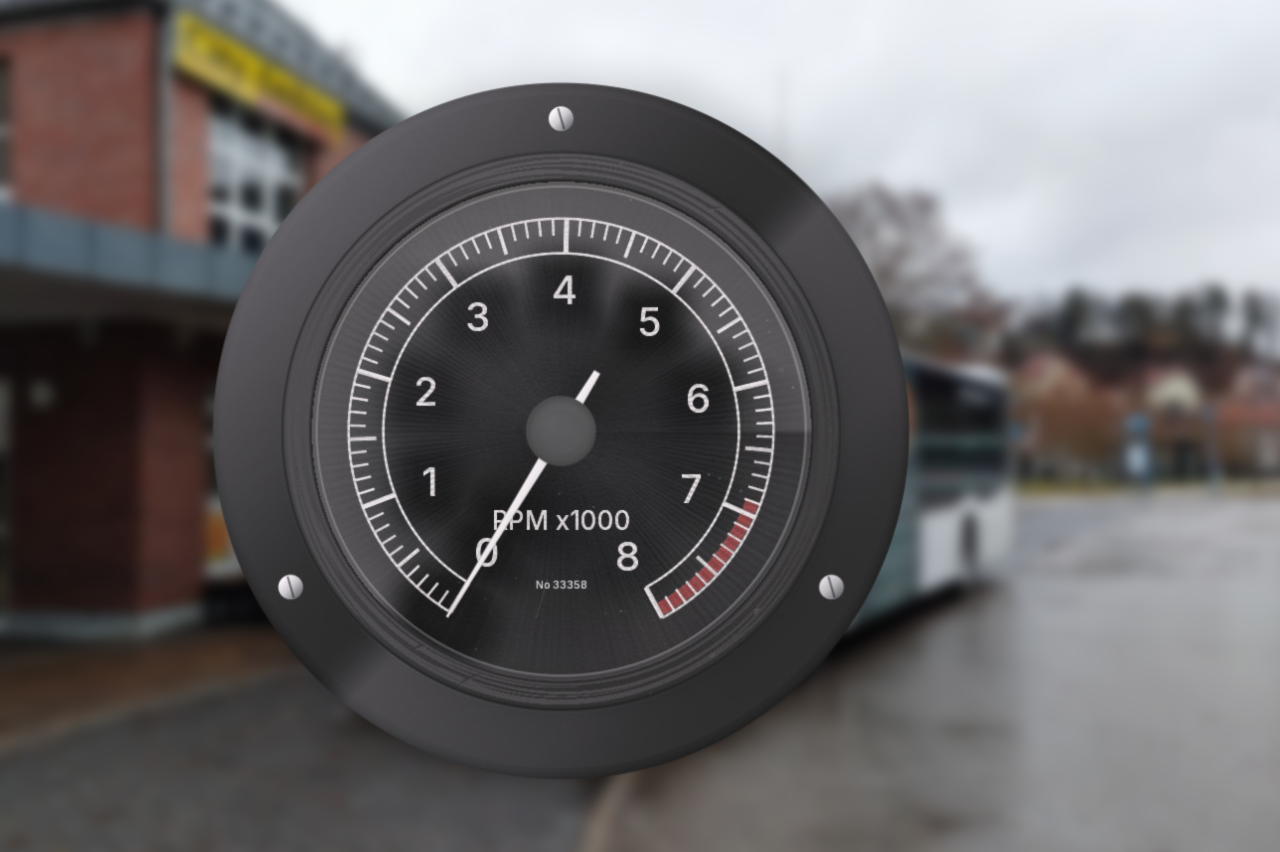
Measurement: 0
